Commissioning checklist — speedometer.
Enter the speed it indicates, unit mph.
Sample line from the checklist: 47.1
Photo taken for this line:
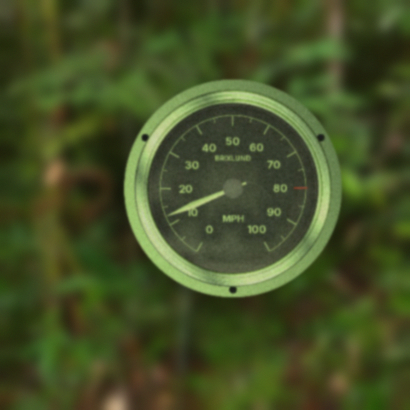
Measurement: 12.5
